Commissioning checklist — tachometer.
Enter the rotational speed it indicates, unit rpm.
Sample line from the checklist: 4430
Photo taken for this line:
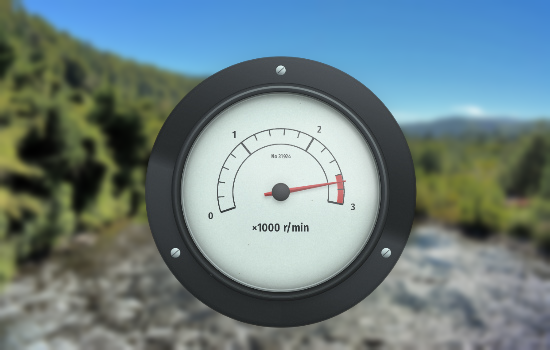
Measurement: 2700
